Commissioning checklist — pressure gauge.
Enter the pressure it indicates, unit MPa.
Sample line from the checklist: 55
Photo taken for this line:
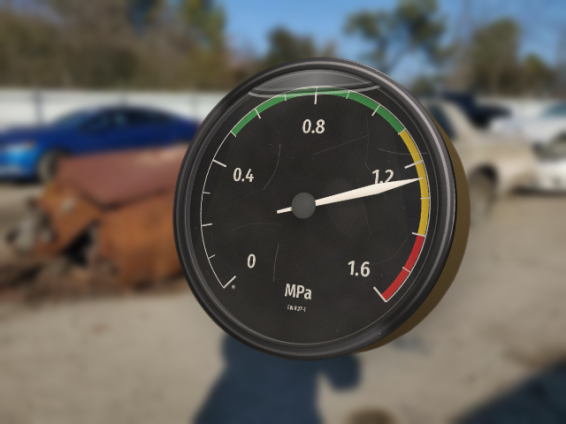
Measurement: 1.25
